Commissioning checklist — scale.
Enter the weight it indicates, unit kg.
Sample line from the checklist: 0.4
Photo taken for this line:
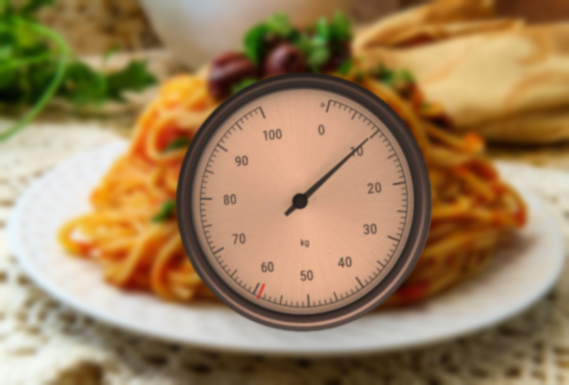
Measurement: 10
